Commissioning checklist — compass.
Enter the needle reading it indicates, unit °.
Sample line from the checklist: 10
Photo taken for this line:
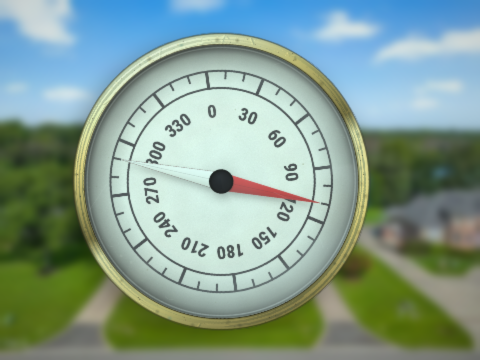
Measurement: 110
